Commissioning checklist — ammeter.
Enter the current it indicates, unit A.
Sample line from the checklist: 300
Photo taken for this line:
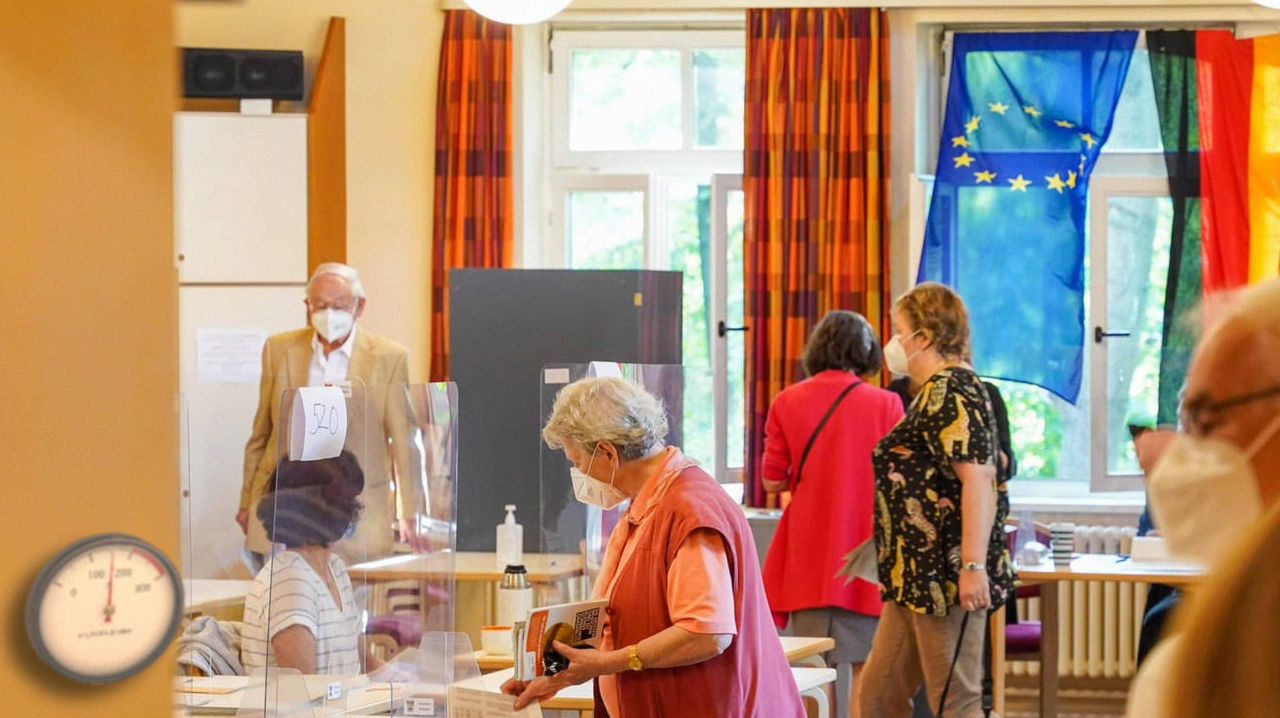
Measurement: 150
